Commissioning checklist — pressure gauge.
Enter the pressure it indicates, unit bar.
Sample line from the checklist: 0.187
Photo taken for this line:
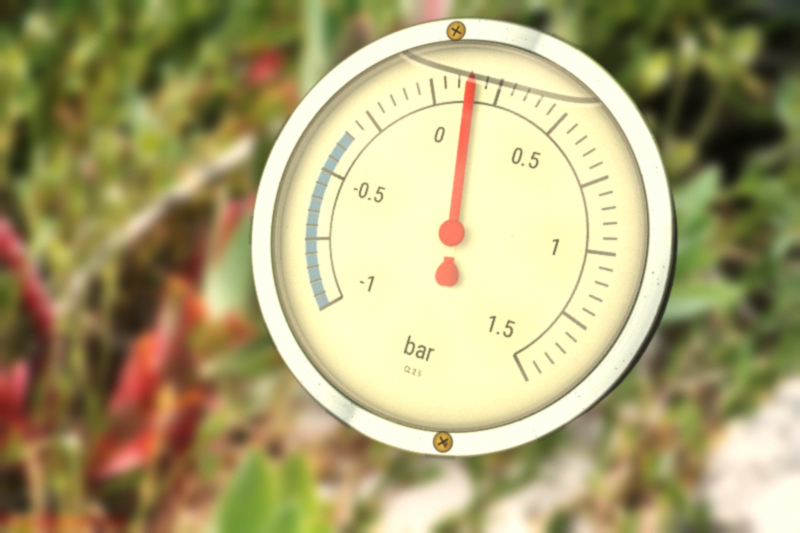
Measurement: 0.15
